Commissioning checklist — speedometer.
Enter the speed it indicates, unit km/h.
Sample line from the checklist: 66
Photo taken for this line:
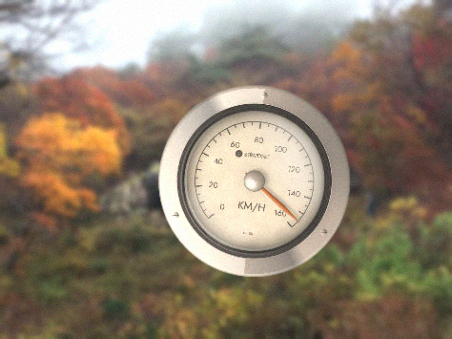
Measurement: 155
